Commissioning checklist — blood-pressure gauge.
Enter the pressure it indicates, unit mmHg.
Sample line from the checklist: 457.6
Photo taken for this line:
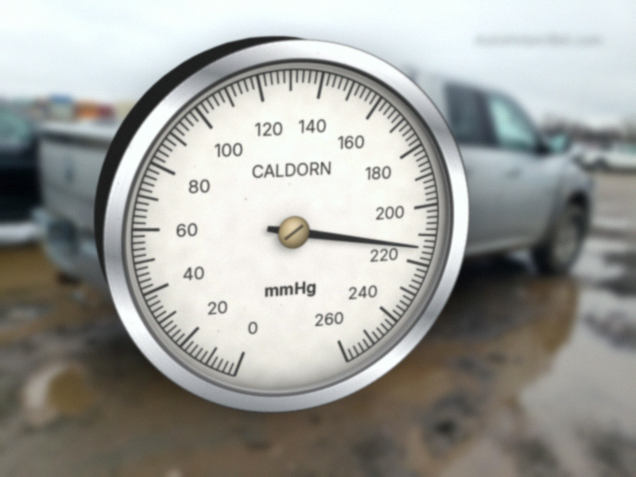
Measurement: 214
